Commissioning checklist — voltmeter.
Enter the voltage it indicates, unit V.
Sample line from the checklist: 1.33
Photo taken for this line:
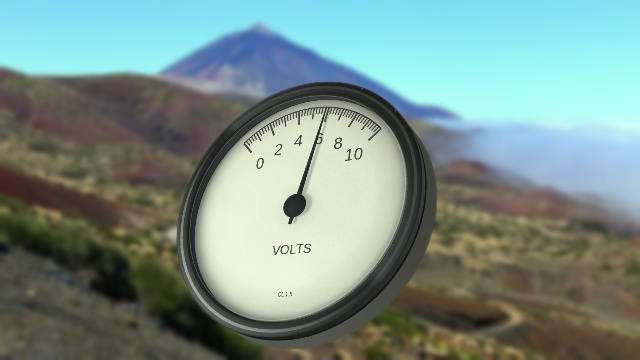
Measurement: 6
